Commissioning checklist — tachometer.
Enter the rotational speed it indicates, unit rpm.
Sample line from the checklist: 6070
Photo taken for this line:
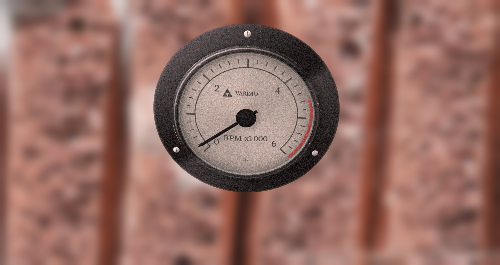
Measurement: 200
